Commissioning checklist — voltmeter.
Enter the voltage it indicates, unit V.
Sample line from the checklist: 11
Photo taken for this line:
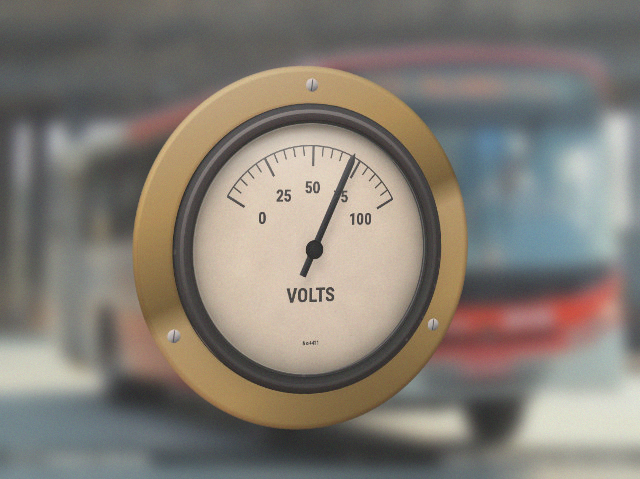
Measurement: 70
